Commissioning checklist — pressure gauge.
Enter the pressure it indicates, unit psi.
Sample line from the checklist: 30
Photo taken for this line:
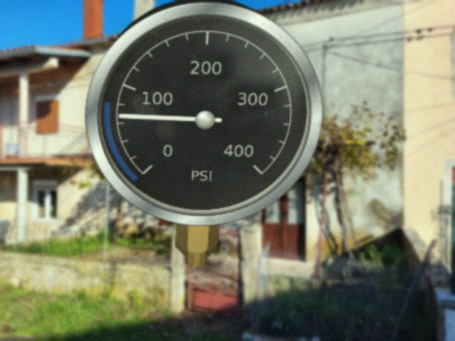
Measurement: 70
